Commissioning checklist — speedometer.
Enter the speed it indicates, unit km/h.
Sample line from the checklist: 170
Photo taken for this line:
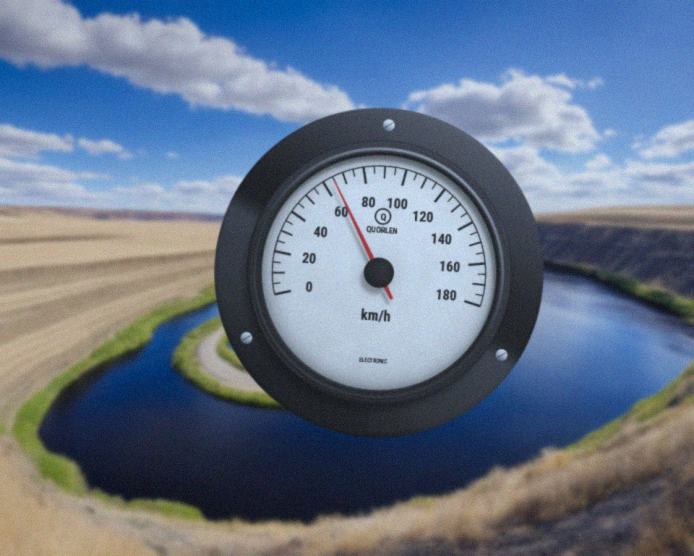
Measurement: 65
